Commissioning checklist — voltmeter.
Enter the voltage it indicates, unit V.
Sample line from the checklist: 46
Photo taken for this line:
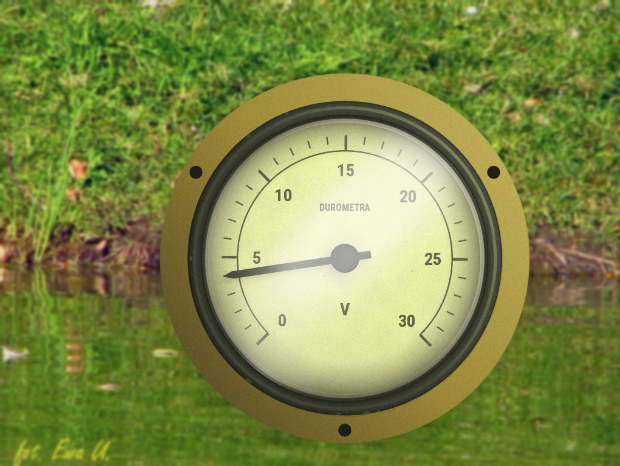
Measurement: 4
